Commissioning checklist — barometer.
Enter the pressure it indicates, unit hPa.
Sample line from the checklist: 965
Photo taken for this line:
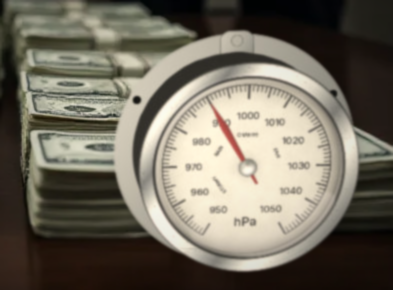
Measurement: 990
